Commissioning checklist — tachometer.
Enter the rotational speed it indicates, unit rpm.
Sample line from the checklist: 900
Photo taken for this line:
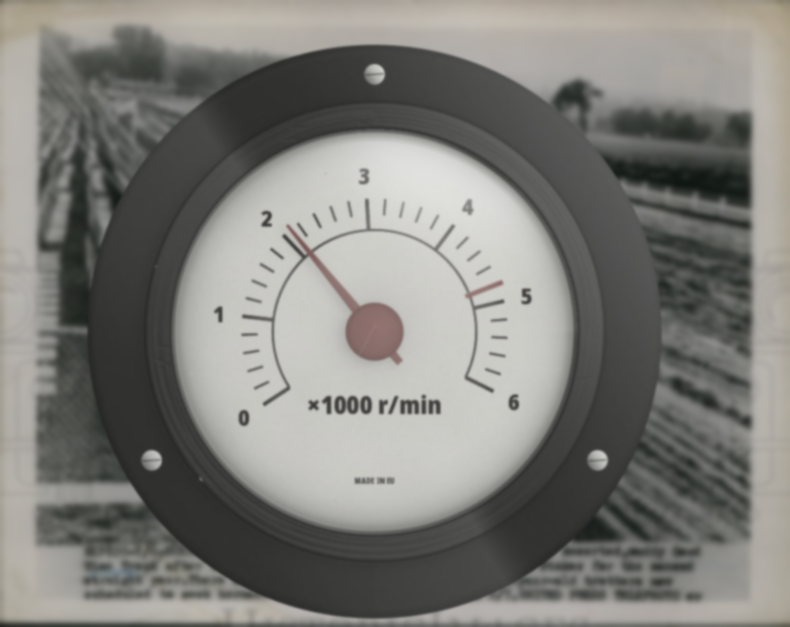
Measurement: 2100
